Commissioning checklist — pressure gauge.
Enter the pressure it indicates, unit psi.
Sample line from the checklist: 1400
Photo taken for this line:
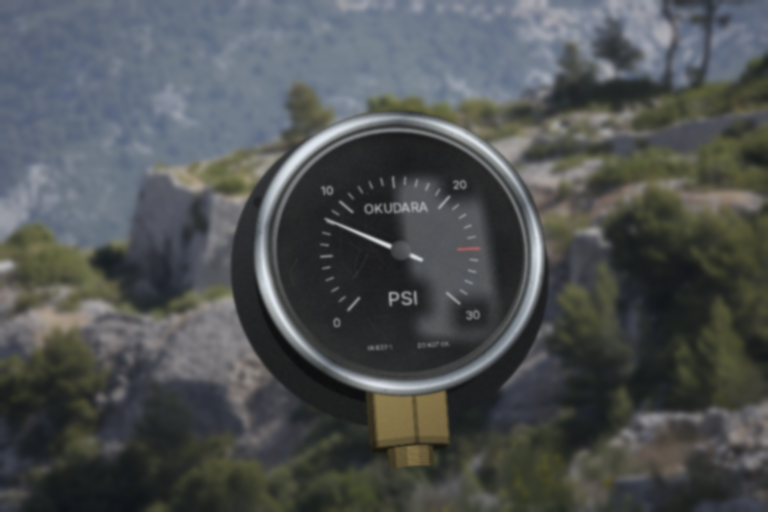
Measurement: 8
